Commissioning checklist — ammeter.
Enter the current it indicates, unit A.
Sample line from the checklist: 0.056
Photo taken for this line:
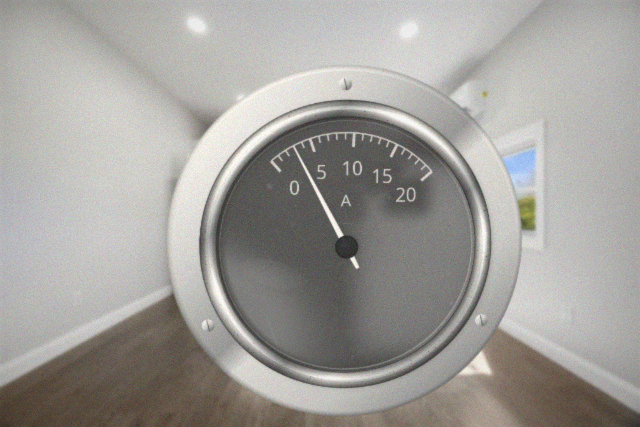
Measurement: 3
